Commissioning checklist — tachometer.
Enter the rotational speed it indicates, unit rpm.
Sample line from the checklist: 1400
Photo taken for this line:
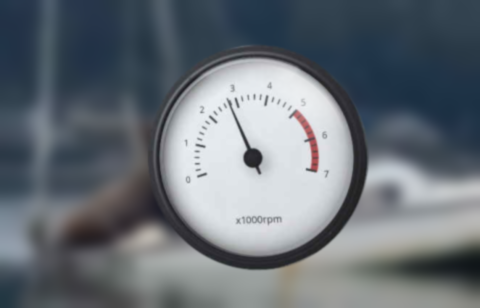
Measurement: 2800
